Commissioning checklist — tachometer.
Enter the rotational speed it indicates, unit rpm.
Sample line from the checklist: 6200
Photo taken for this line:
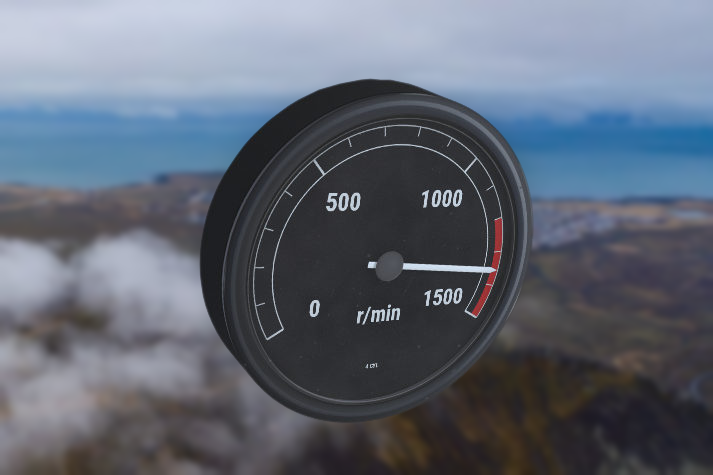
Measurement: 1350
